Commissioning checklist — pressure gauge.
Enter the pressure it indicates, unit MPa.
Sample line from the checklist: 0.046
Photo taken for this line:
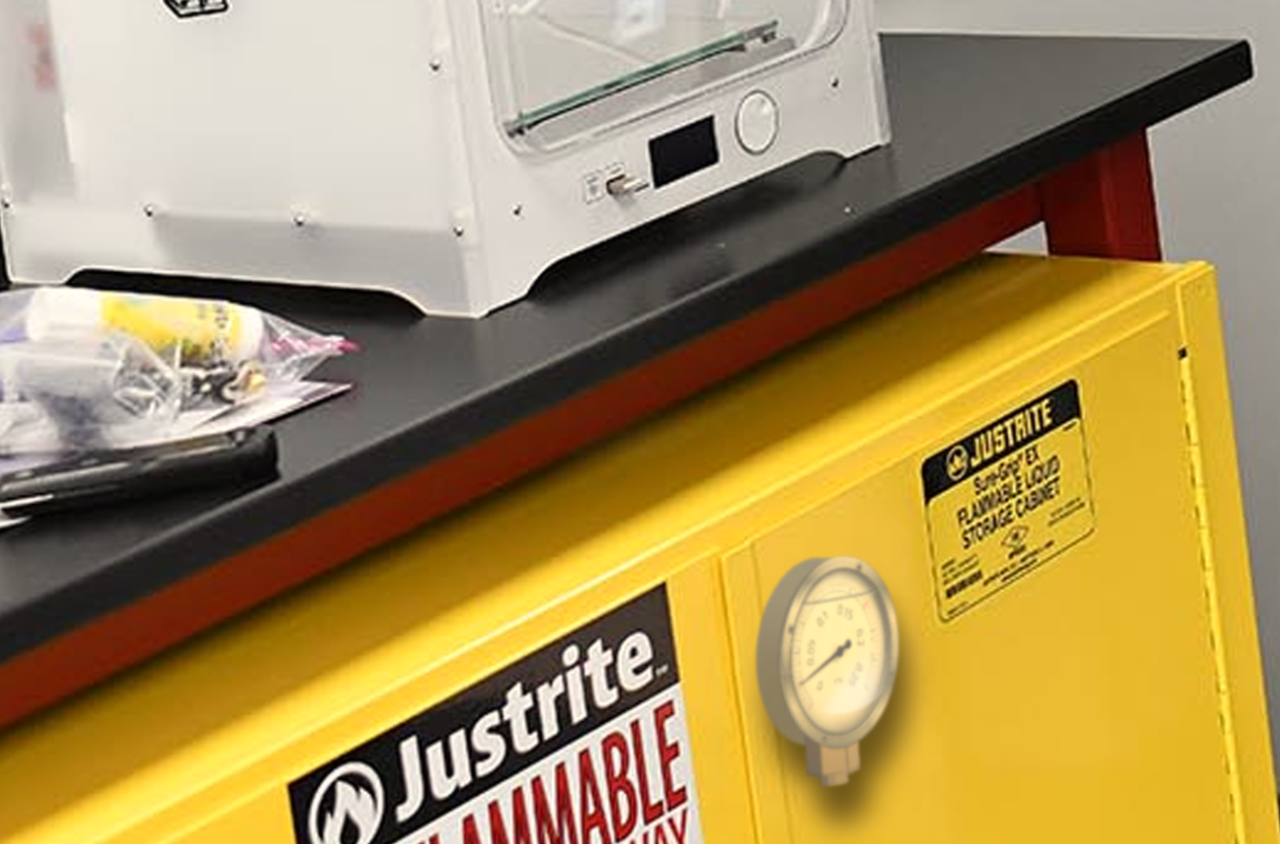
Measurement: 0.025
